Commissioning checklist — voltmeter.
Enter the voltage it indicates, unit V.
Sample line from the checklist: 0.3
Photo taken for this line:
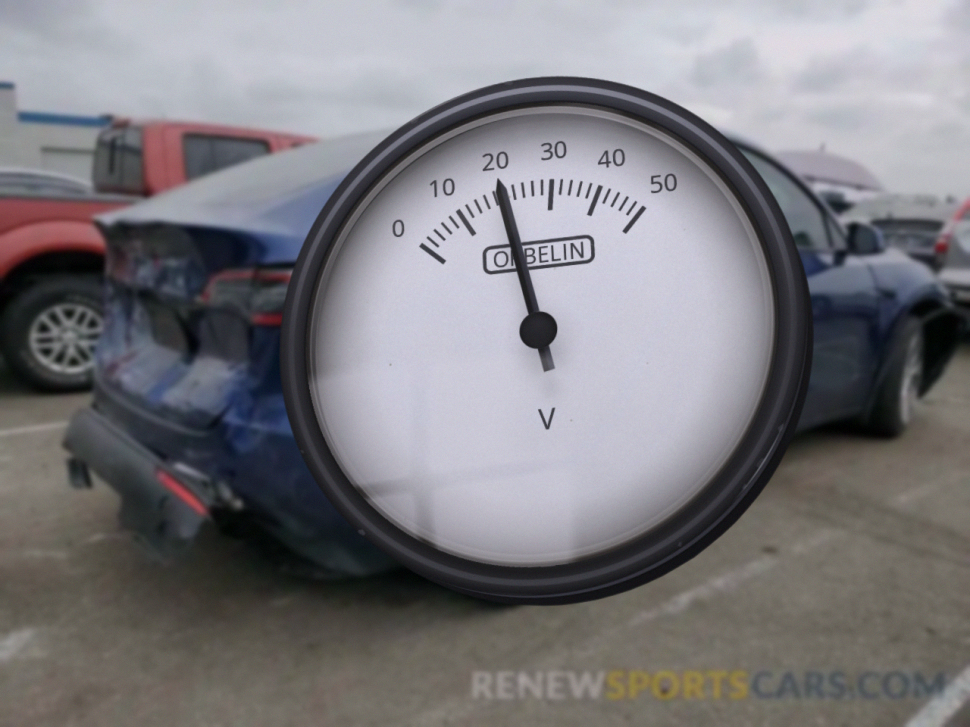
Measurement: 20
